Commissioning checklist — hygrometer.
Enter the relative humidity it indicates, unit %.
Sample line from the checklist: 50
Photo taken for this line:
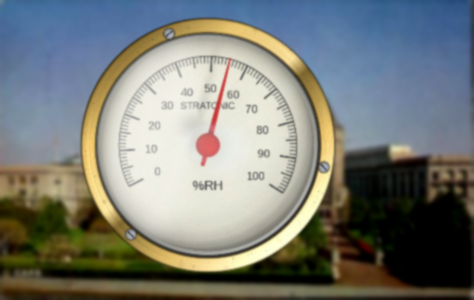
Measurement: 55
